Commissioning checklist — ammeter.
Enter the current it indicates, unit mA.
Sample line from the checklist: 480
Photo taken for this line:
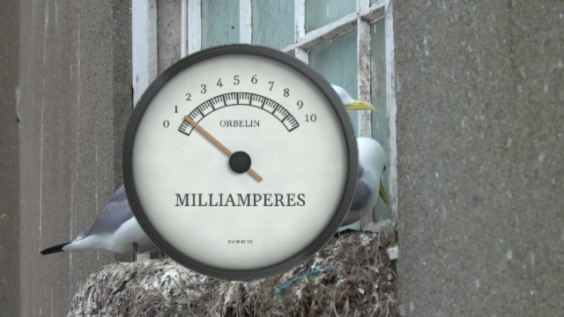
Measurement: 1
